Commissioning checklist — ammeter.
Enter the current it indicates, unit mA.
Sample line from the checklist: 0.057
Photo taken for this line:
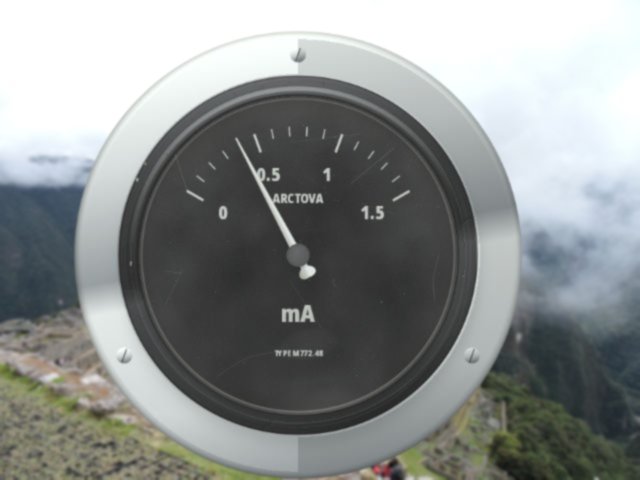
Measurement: 0.4
